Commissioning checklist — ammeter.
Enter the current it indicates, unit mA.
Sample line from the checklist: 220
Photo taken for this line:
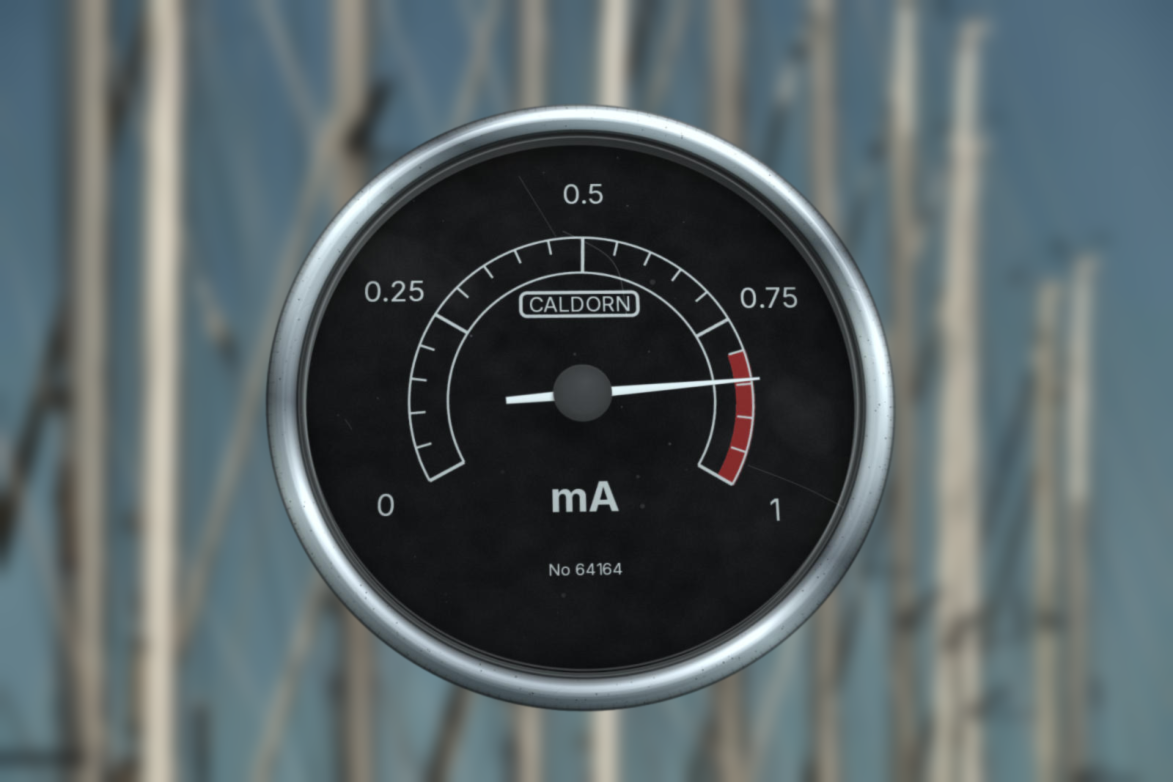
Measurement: 0.85
